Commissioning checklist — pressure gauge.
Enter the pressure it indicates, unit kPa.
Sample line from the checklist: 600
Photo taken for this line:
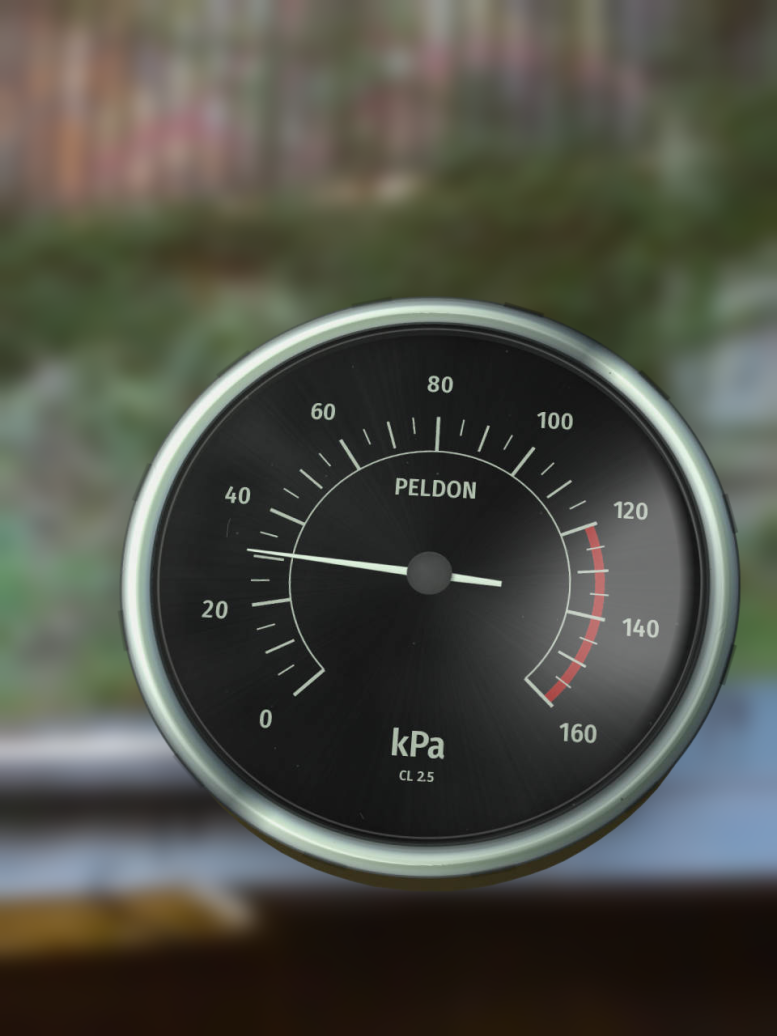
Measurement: 30
